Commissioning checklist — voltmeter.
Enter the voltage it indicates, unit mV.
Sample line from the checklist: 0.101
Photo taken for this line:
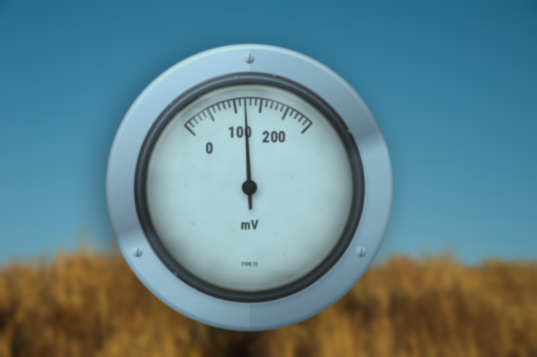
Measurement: 120
